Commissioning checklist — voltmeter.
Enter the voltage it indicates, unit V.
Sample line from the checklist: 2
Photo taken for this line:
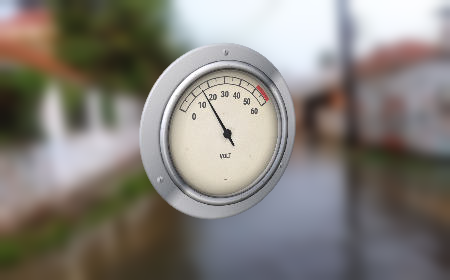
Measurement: 15
